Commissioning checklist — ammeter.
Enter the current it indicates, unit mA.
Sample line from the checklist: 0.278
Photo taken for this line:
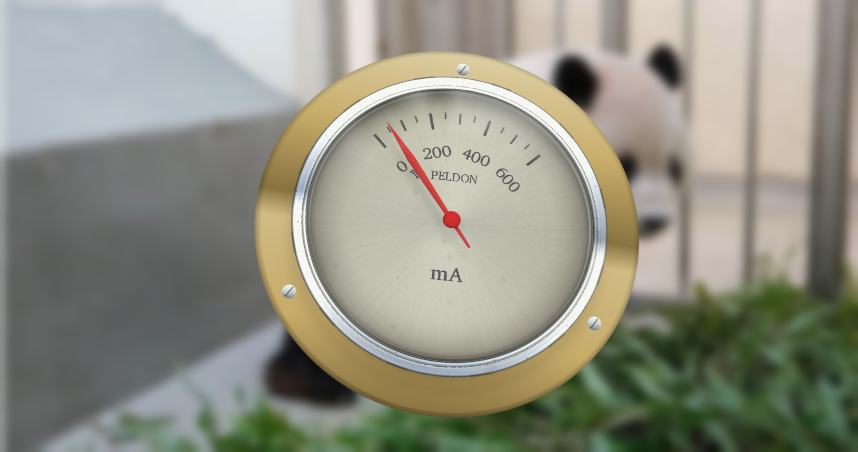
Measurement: 50
